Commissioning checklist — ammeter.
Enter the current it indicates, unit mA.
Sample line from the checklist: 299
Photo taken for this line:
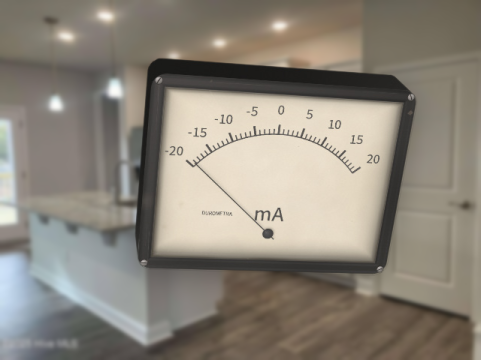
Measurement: -19
